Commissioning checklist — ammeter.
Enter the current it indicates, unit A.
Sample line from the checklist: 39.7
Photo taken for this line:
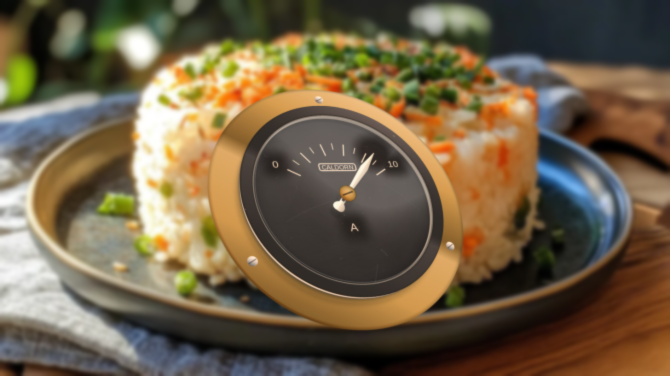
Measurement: 8.5
